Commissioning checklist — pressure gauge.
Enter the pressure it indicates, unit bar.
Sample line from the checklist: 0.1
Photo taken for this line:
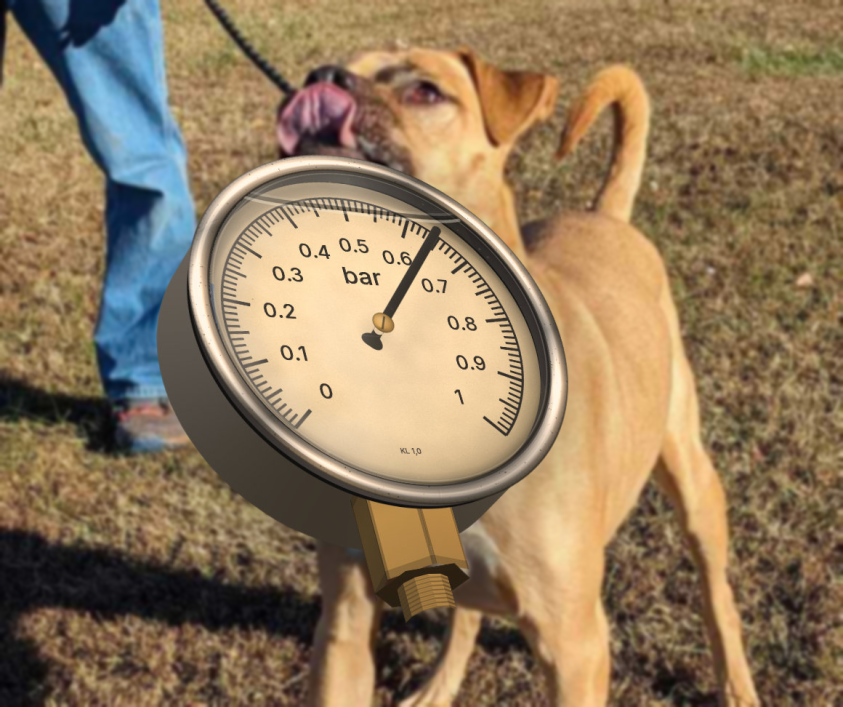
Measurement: 0.64
